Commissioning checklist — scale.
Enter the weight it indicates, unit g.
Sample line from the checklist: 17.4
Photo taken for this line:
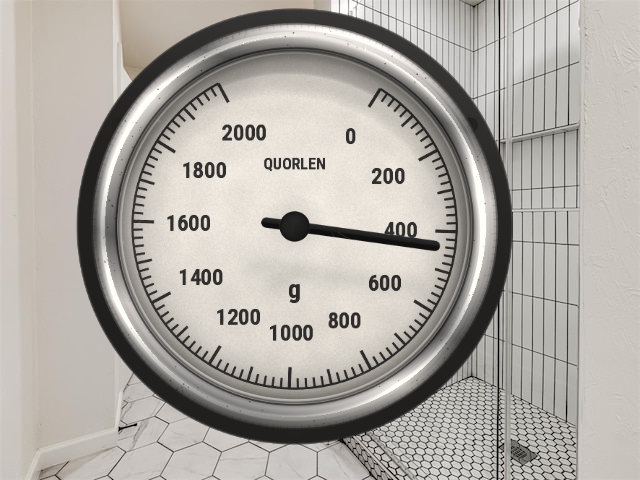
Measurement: 440
